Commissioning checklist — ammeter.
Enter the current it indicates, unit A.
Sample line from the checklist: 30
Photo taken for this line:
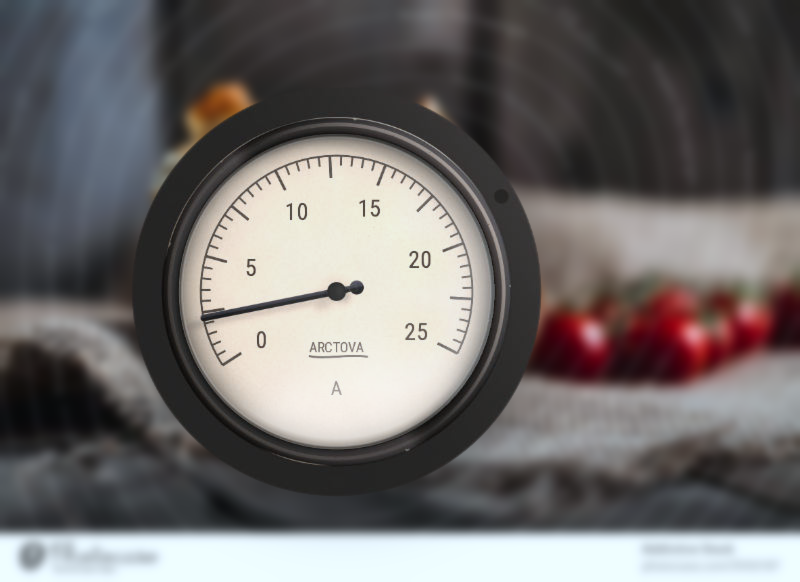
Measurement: 2.25
